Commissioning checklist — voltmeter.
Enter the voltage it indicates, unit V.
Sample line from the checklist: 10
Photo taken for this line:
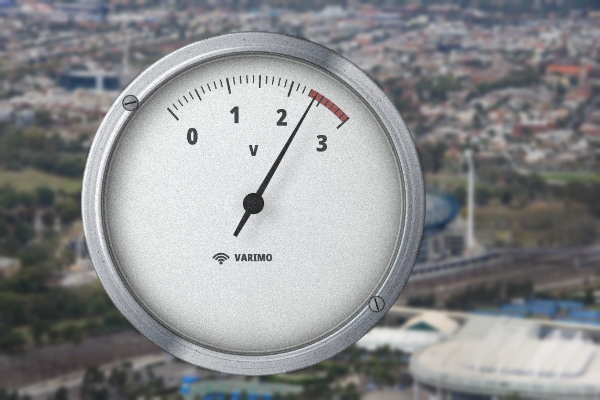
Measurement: 2.4
